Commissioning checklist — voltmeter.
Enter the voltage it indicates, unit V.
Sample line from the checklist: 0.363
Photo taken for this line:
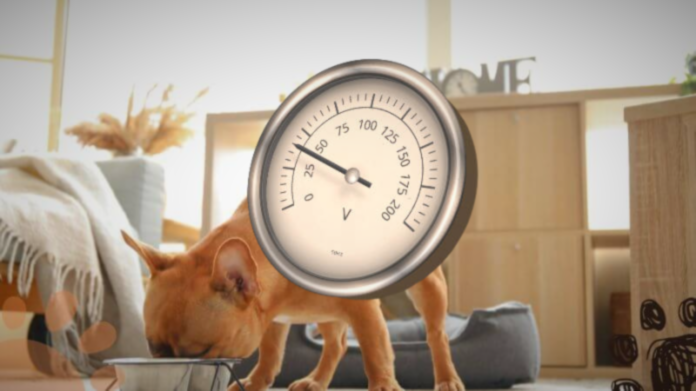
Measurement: 40
